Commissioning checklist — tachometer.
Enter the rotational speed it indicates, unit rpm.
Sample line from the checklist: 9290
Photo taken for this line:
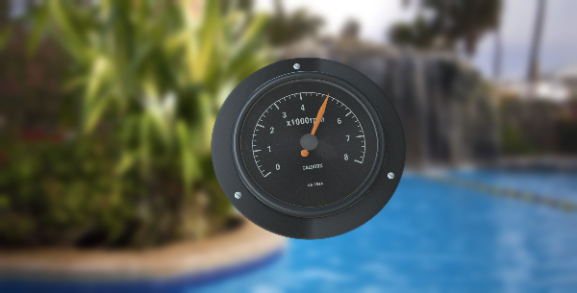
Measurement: 5000
